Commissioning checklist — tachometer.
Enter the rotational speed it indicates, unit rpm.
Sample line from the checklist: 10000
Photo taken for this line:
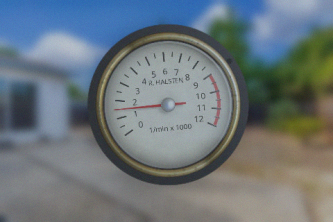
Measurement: 1500
